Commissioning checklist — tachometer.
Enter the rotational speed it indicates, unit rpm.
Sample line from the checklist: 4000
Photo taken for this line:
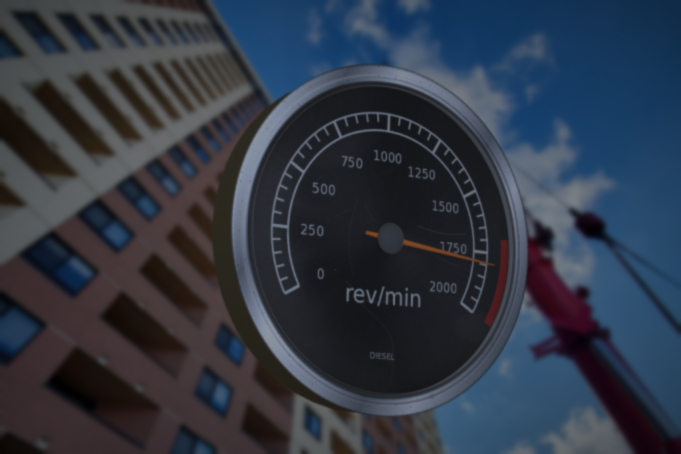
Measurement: 1800
